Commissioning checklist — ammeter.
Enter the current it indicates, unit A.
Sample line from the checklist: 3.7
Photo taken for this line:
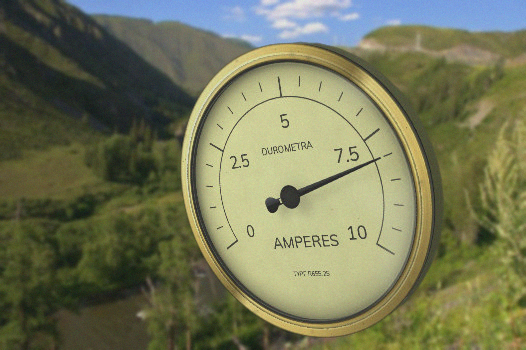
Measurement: 8
